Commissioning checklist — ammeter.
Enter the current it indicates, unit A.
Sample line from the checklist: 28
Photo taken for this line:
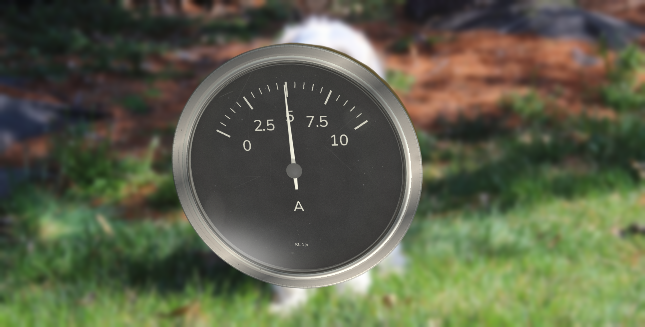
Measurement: 5
